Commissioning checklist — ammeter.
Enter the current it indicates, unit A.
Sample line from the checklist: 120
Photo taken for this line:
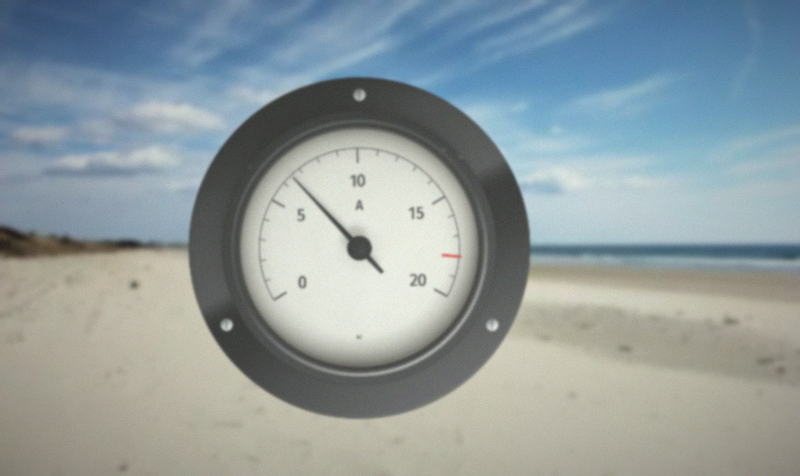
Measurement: 6.5
